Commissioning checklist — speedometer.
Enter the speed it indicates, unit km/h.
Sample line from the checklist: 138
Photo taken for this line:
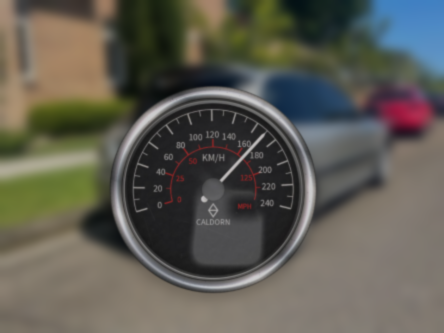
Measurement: 170
